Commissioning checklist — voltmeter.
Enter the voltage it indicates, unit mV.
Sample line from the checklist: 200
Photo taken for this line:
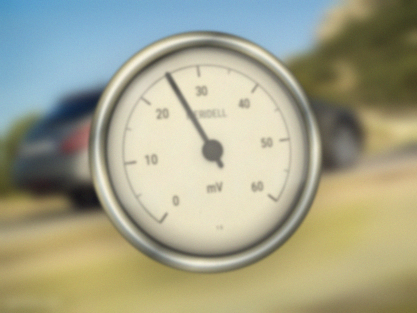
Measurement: 25
